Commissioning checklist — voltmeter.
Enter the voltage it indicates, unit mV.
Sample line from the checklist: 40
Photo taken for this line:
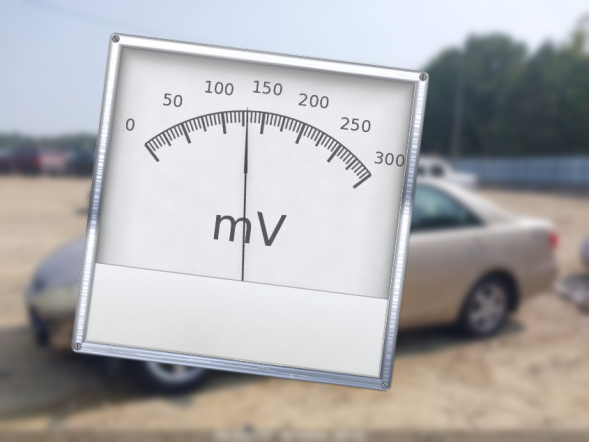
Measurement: 130
